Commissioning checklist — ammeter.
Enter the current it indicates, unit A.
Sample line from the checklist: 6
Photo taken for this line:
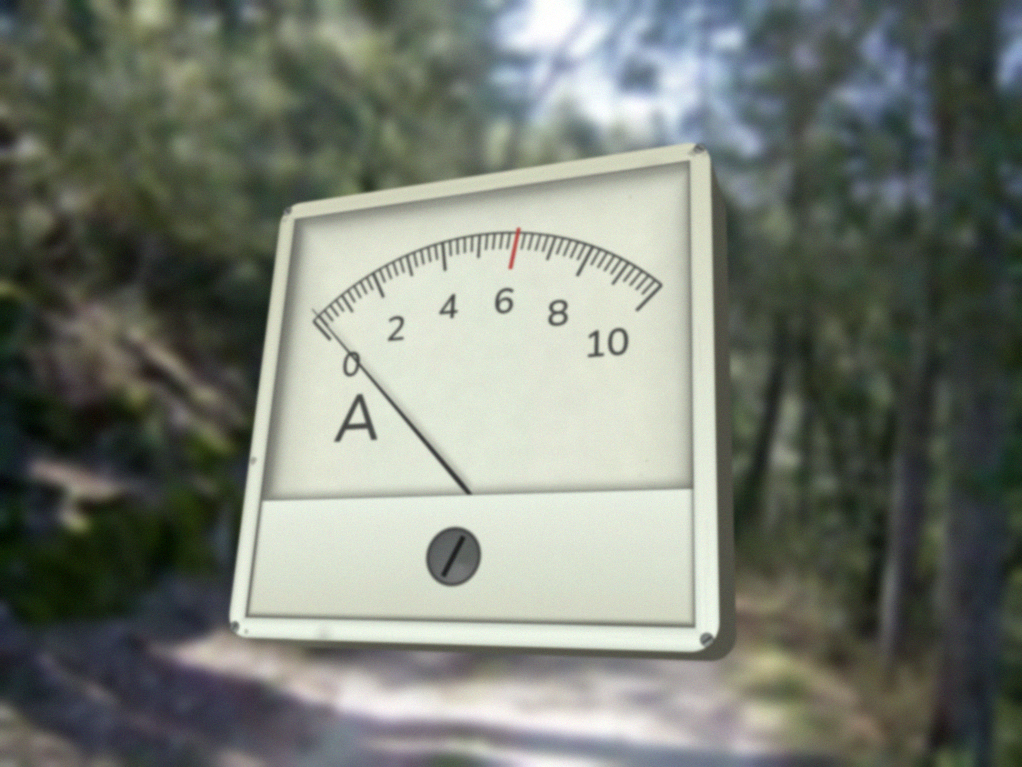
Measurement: 0.2
